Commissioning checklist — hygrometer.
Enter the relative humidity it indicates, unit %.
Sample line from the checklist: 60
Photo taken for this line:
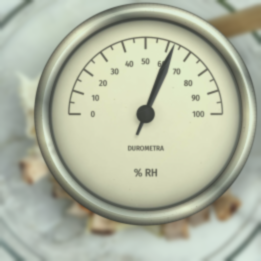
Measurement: 62.5
